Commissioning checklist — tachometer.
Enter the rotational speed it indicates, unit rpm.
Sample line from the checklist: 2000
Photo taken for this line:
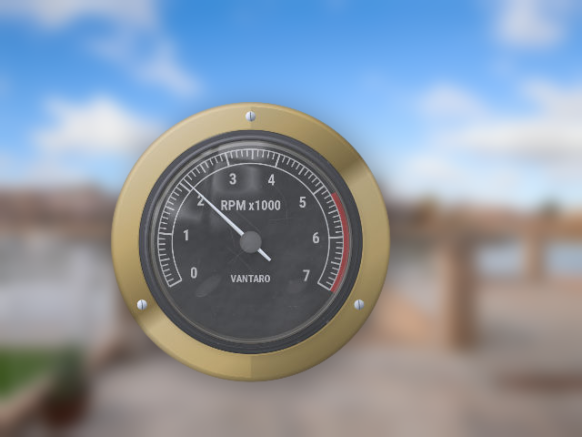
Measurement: 2100
